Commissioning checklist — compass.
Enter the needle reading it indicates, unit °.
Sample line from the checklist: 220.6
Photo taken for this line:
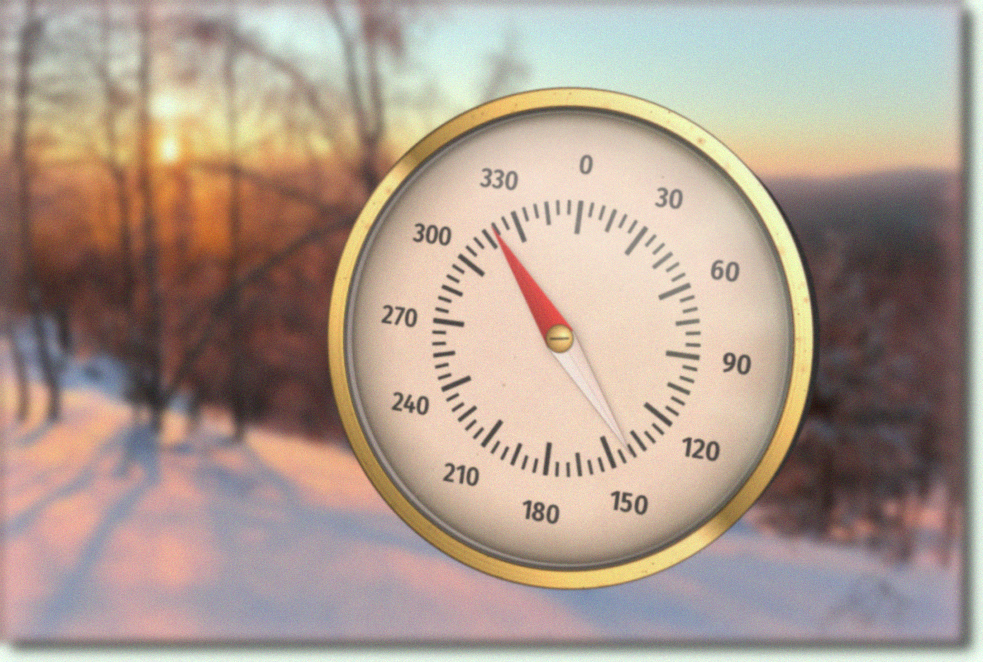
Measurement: 320
